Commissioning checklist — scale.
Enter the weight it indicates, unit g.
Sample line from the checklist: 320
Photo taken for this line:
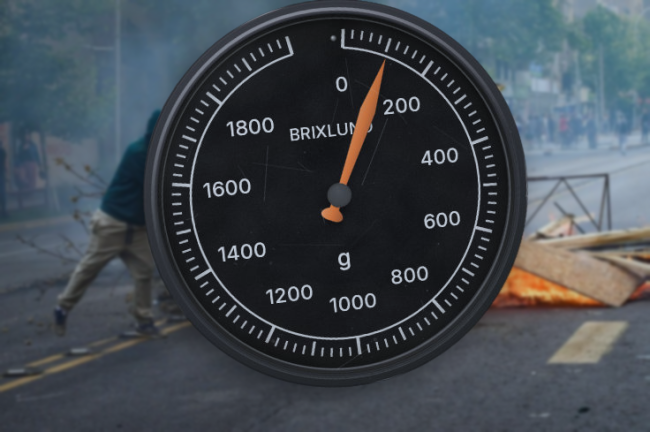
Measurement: 100
